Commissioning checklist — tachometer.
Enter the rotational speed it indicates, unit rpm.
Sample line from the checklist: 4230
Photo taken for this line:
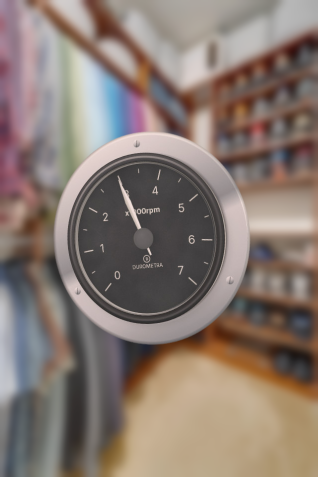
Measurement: 3000
